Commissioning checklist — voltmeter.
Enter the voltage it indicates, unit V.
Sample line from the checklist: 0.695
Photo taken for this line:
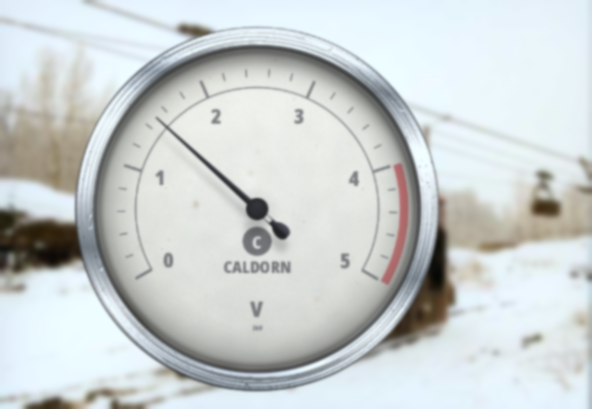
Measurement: 1.5
